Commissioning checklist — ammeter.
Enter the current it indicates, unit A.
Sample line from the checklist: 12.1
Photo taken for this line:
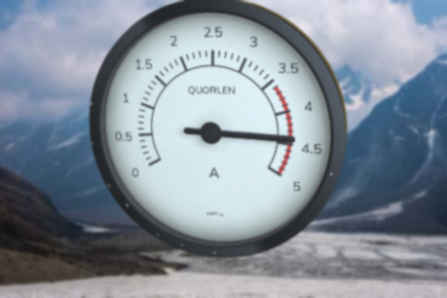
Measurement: 4.4
